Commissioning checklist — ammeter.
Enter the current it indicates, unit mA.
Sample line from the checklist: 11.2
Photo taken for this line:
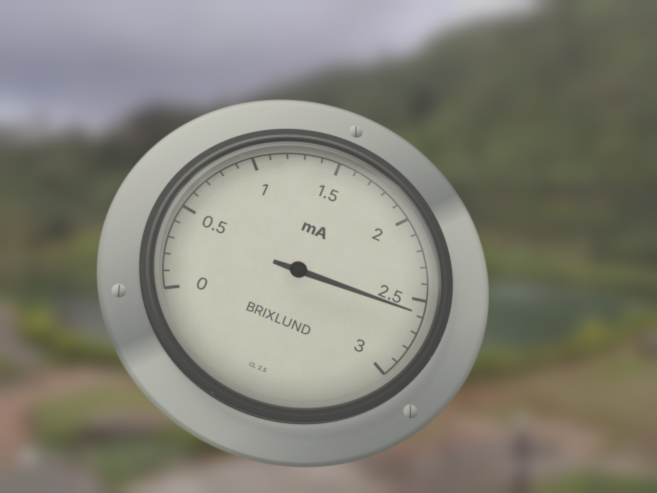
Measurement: 2.6
